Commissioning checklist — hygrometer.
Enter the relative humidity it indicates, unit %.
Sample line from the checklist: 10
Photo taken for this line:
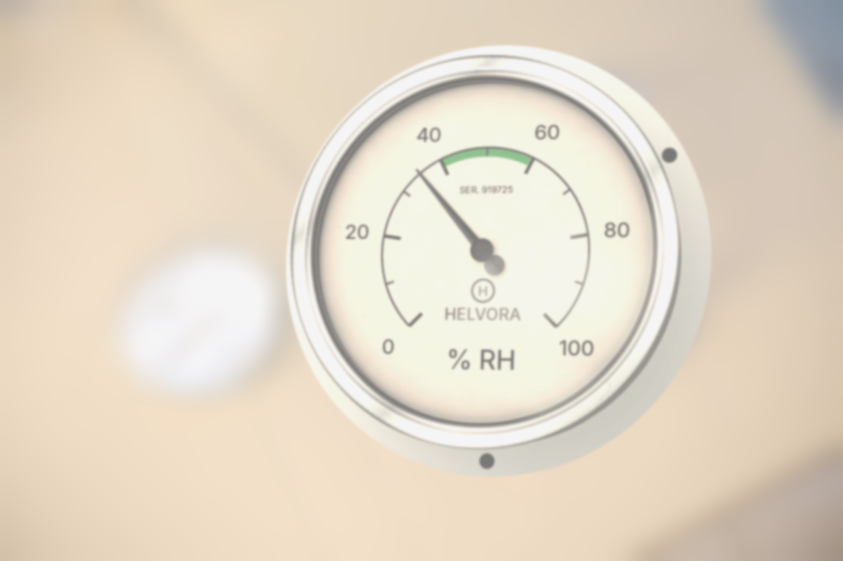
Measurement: 35
